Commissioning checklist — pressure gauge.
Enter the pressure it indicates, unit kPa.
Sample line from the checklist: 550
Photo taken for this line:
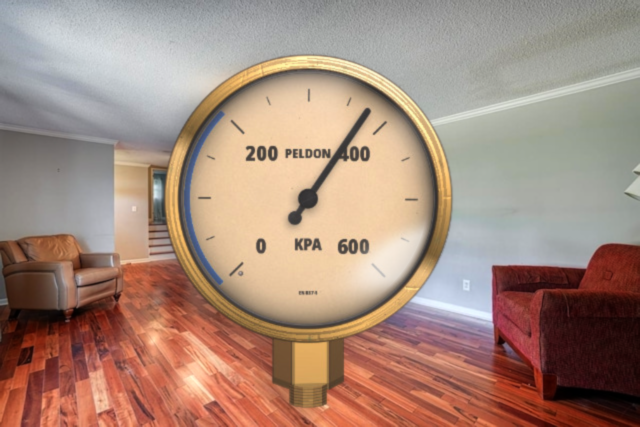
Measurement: 375
